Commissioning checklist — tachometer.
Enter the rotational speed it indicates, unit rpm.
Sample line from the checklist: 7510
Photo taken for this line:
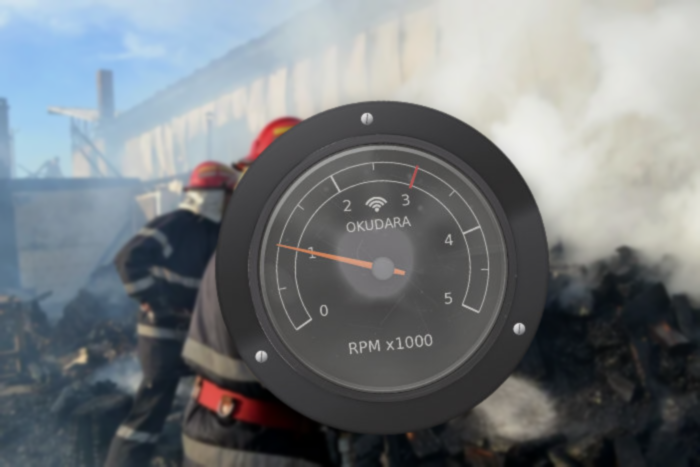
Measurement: 1000
